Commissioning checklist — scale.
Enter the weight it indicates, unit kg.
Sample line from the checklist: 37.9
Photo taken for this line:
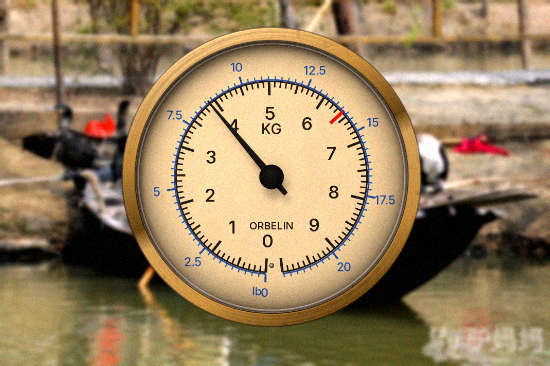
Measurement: 3.9
